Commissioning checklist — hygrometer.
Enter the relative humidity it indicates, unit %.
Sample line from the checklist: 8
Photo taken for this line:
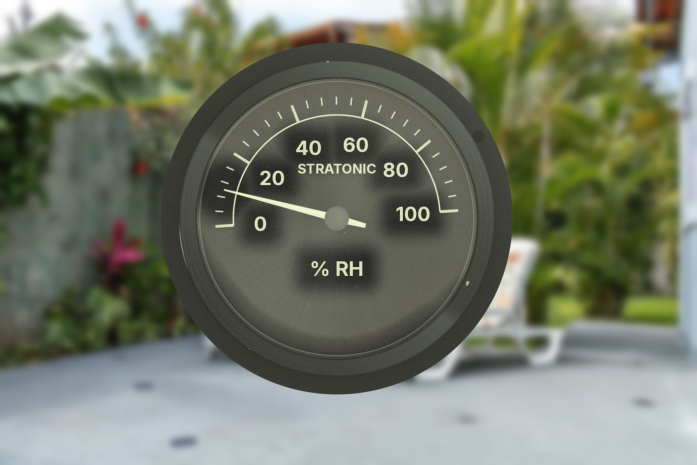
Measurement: 10
